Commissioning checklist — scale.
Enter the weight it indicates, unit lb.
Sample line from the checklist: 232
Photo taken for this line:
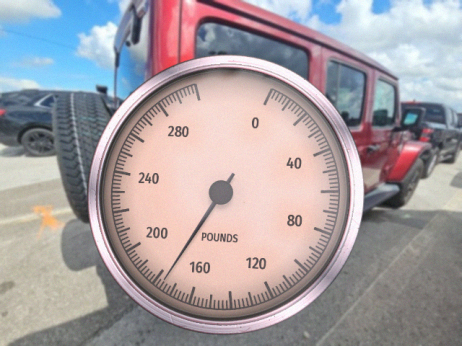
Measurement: 176
